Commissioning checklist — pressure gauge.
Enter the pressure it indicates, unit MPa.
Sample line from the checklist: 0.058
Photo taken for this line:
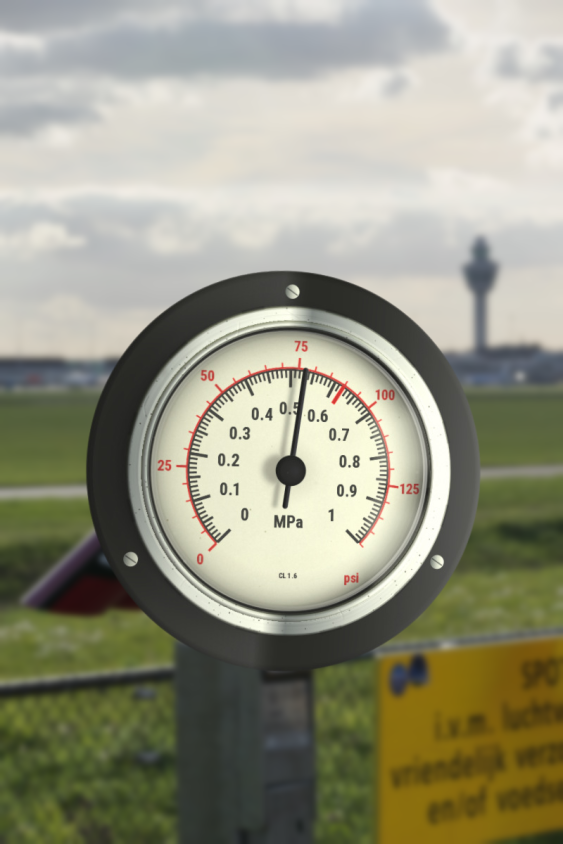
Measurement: 0.53
